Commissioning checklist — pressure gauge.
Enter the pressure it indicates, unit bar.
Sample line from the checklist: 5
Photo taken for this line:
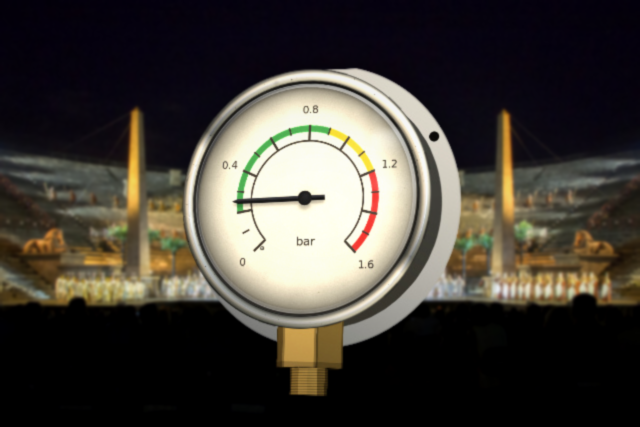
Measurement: 0.25
